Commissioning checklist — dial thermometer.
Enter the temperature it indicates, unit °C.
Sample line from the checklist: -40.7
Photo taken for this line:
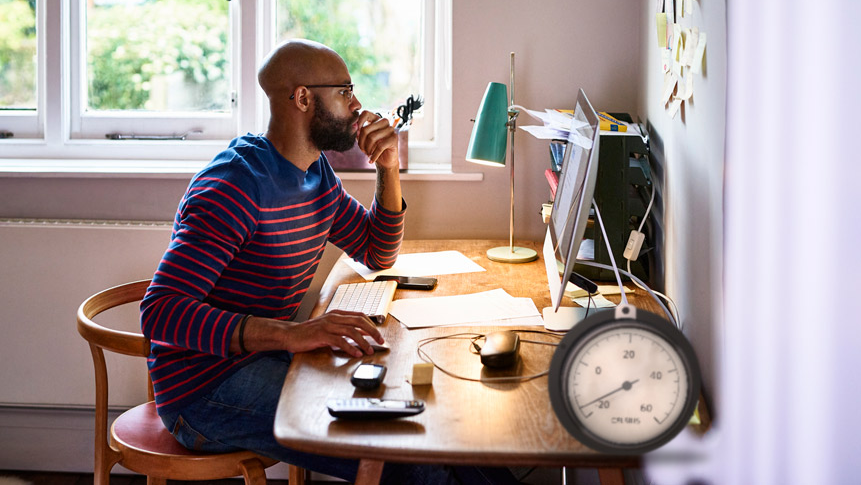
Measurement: -16
